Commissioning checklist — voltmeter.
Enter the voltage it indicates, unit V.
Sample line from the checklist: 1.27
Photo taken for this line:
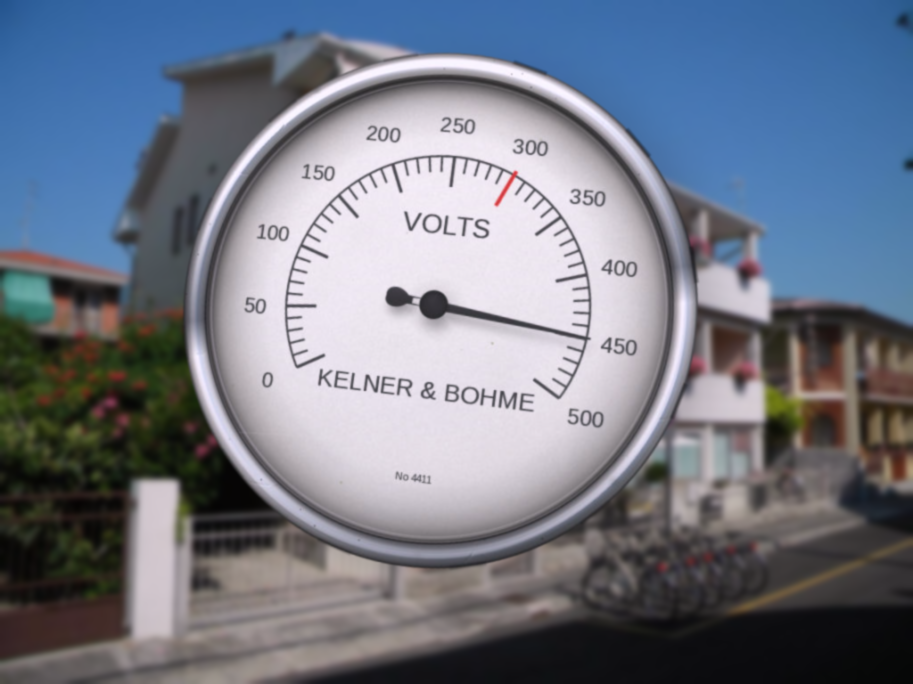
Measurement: 450
